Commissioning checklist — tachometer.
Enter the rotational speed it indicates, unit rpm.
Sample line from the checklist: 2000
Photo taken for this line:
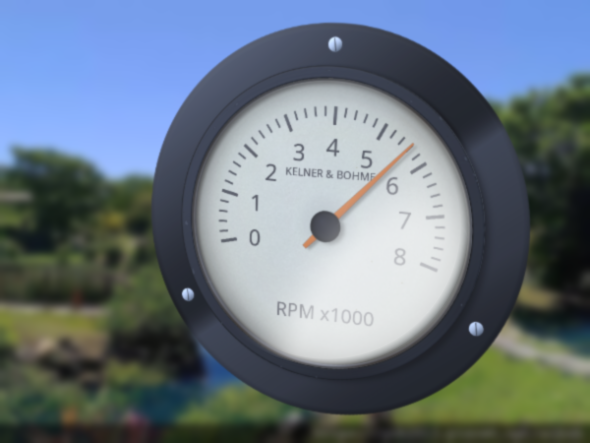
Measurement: 5600
